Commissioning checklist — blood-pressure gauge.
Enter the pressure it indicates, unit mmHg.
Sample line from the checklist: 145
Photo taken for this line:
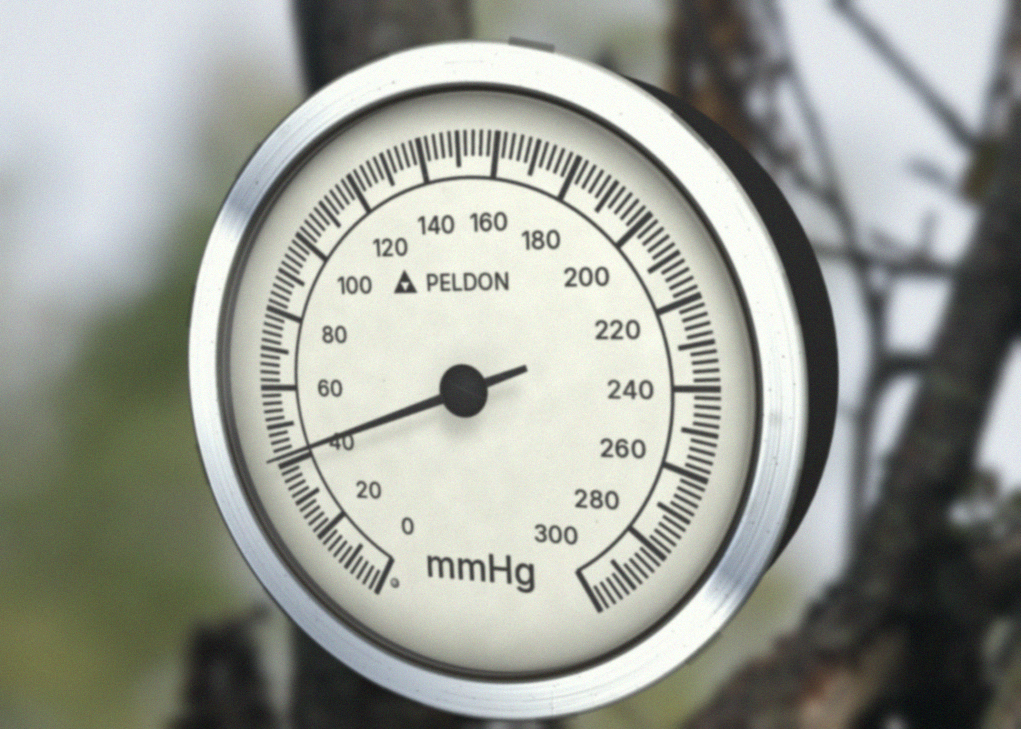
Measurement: 42
